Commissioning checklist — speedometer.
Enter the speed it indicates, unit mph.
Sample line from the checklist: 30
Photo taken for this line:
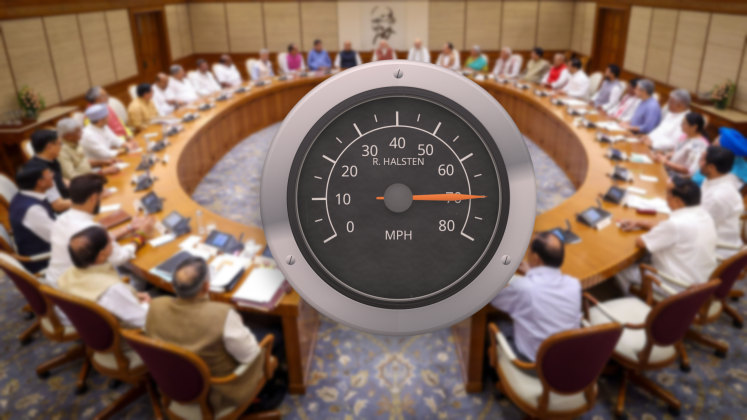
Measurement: 70
